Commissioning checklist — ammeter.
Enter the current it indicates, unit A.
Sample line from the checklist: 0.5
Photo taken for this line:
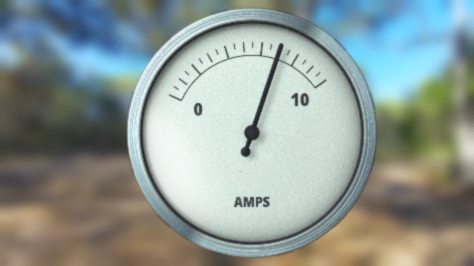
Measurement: 7
